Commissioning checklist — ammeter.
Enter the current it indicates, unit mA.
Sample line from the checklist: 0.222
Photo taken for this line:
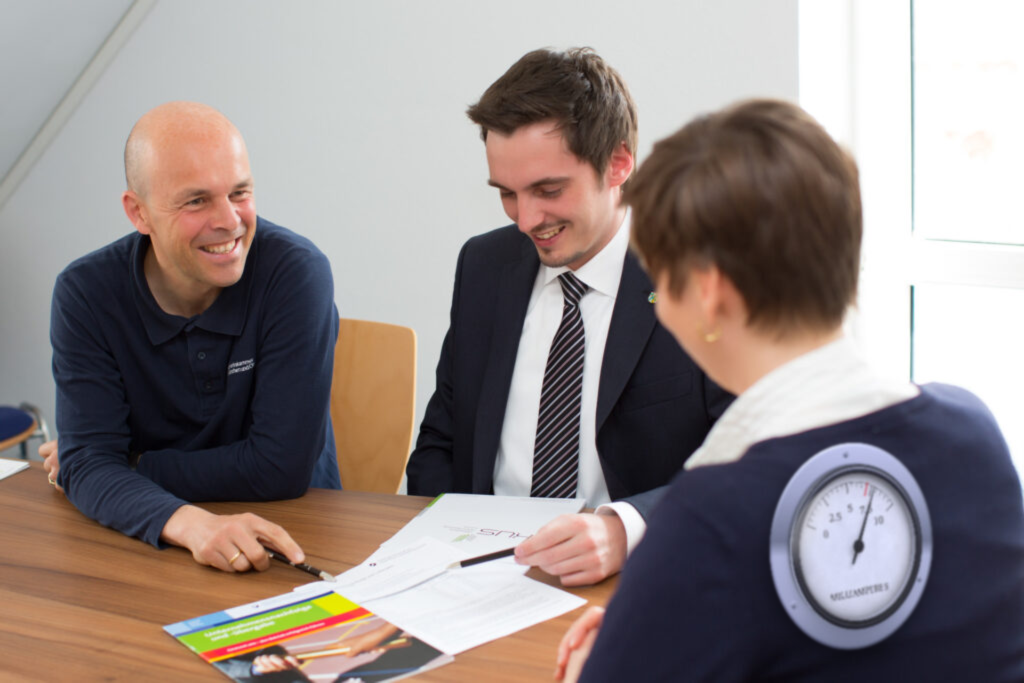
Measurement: 7.5
